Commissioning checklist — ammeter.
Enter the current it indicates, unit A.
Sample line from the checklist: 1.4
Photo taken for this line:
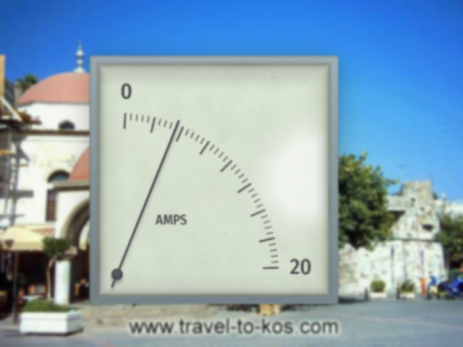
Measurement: 4.5
